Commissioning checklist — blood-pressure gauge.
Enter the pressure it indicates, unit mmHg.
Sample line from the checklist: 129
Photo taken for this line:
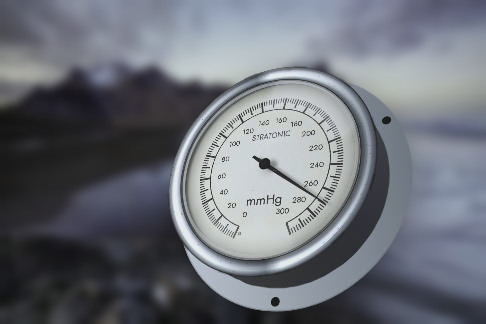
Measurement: 270
